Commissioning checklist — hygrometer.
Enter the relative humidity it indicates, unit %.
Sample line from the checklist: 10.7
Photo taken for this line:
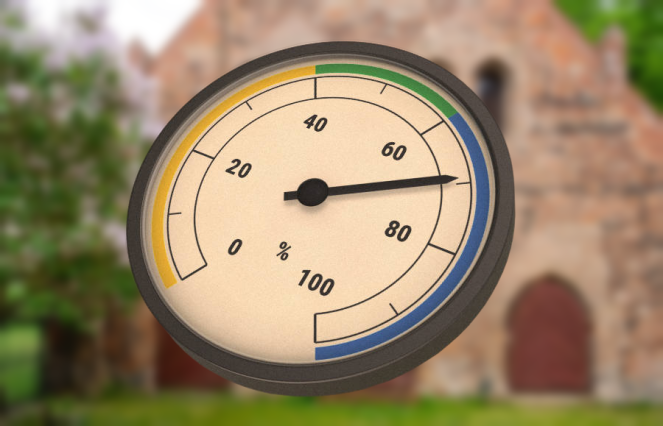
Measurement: 70
